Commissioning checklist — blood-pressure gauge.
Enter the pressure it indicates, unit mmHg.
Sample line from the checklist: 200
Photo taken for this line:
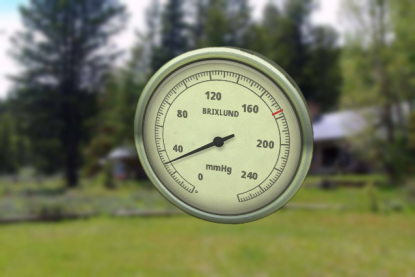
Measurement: 30
